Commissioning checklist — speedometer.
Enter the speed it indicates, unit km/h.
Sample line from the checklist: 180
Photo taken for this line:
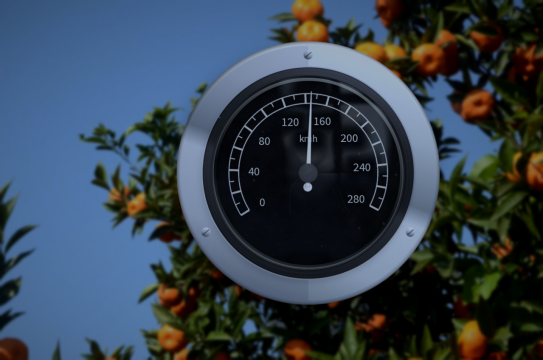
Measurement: 145
